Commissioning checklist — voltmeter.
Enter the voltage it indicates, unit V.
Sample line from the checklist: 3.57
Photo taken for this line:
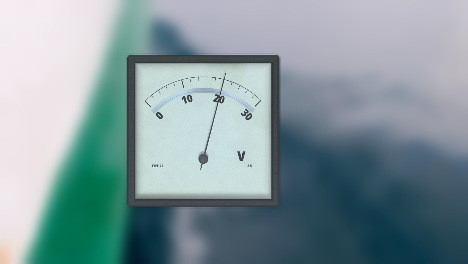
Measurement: 20
